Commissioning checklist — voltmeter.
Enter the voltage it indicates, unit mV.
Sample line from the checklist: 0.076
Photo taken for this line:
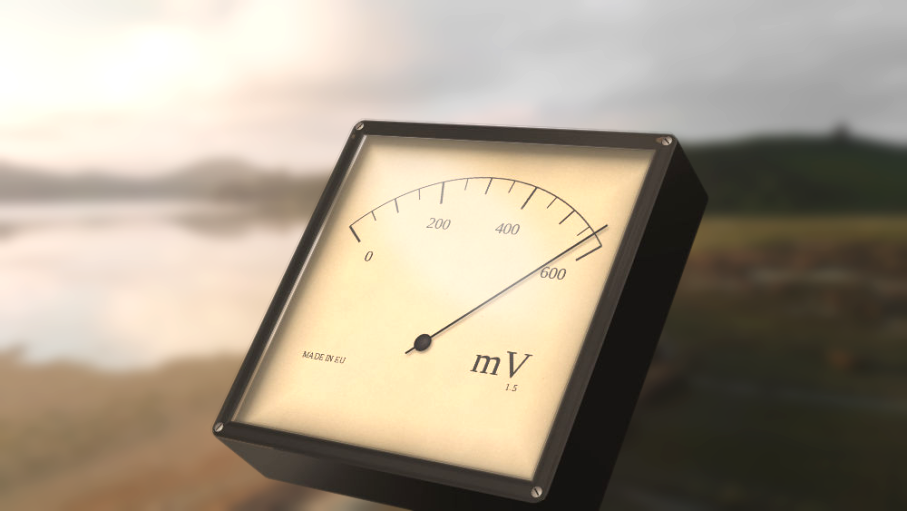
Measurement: 575
